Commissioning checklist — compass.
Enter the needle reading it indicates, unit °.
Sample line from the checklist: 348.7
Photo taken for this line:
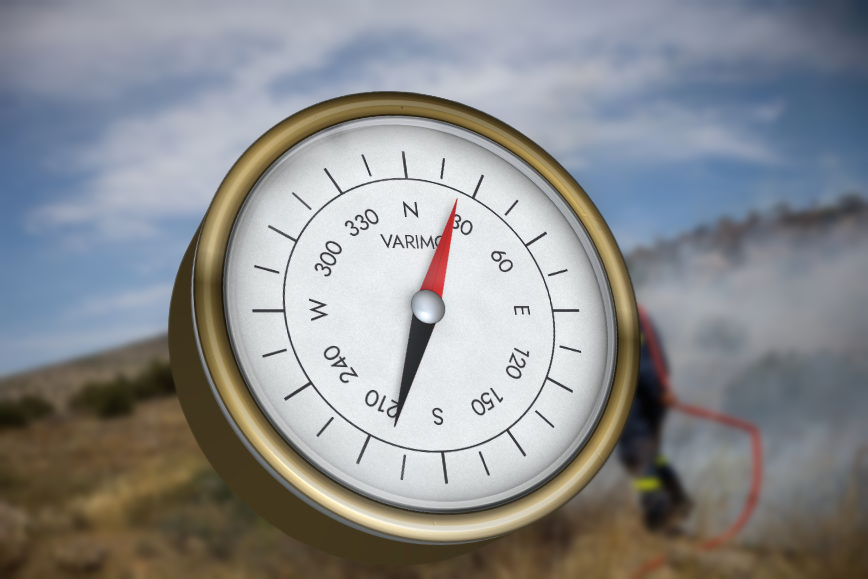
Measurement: 22.5
